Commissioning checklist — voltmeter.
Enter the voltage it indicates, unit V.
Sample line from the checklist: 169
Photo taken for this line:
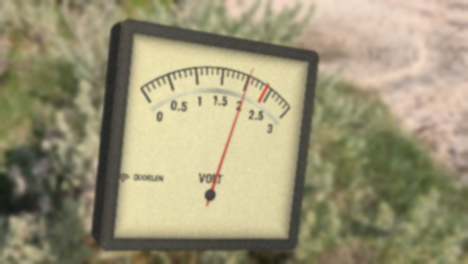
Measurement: 2
